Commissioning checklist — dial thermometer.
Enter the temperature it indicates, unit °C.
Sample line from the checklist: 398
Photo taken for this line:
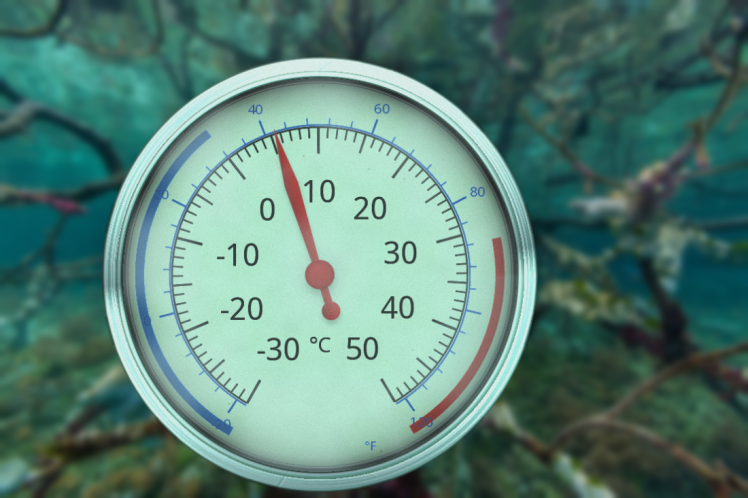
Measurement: 5.5
